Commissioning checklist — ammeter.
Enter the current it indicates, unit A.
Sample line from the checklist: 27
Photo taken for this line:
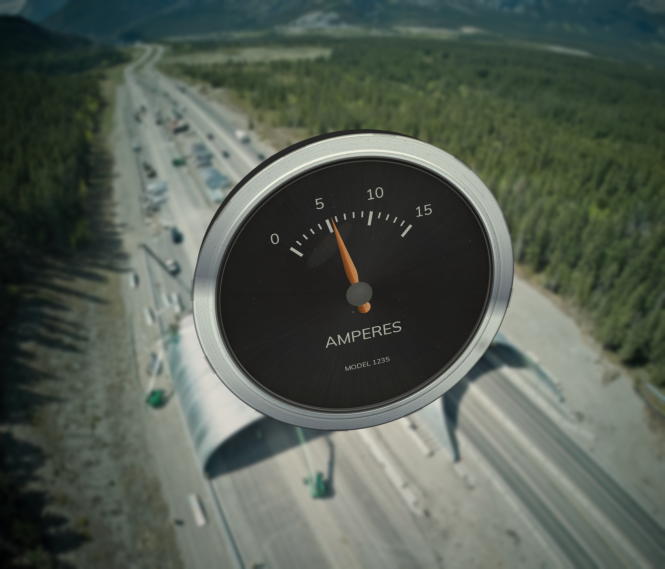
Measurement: 5.5
